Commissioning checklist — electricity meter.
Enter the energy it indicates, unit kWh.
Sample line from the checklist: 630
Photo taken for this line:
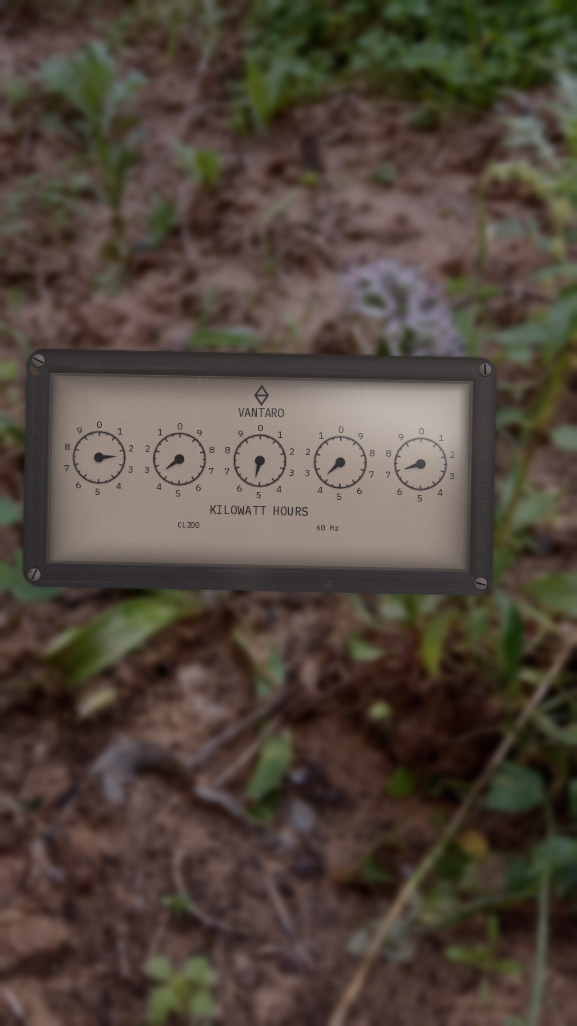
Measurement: 23537
